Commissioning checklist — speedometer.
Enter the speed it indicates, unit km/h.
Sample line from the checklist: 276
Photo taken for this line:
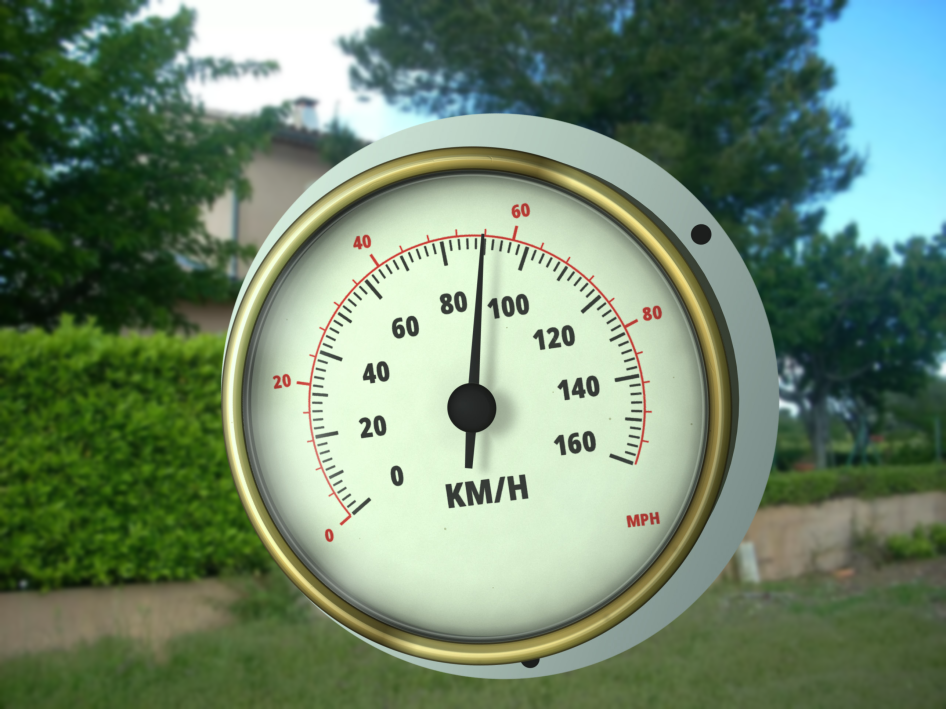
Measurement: 90
